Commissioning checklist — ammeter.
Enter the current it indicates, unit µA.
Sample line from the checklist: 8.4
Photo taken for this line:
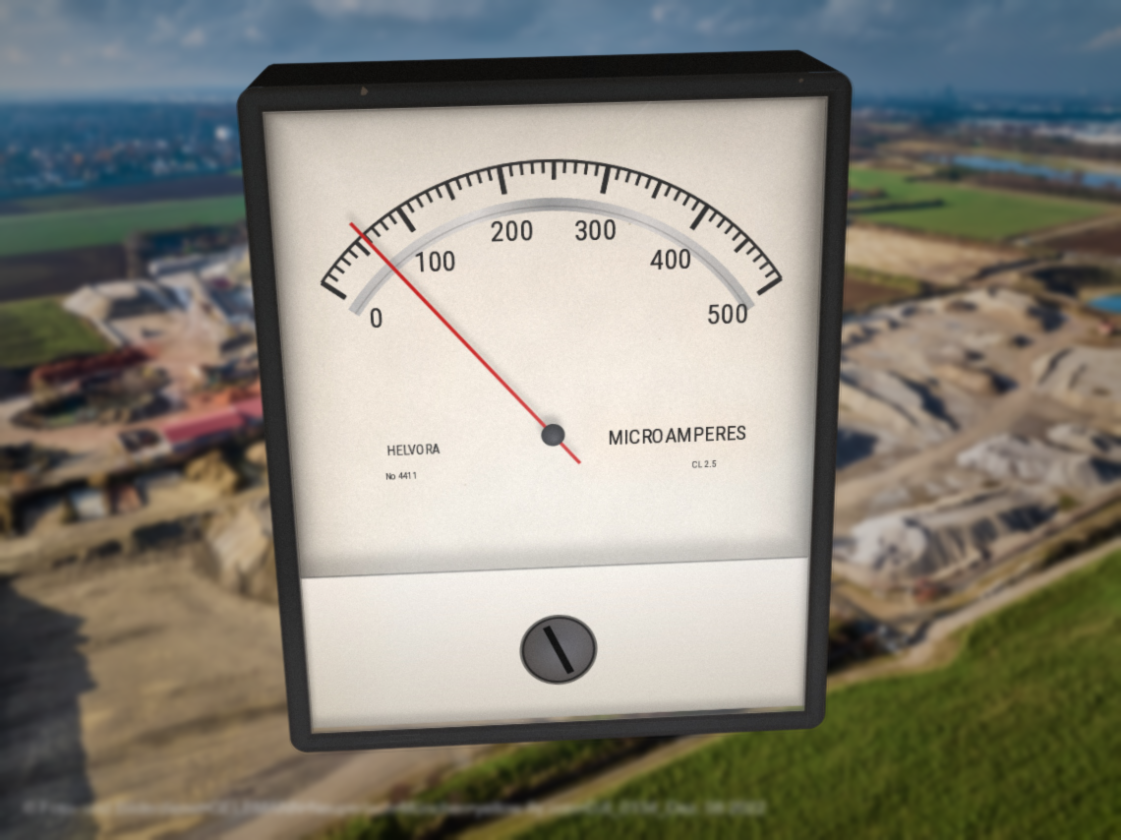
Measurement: 60
